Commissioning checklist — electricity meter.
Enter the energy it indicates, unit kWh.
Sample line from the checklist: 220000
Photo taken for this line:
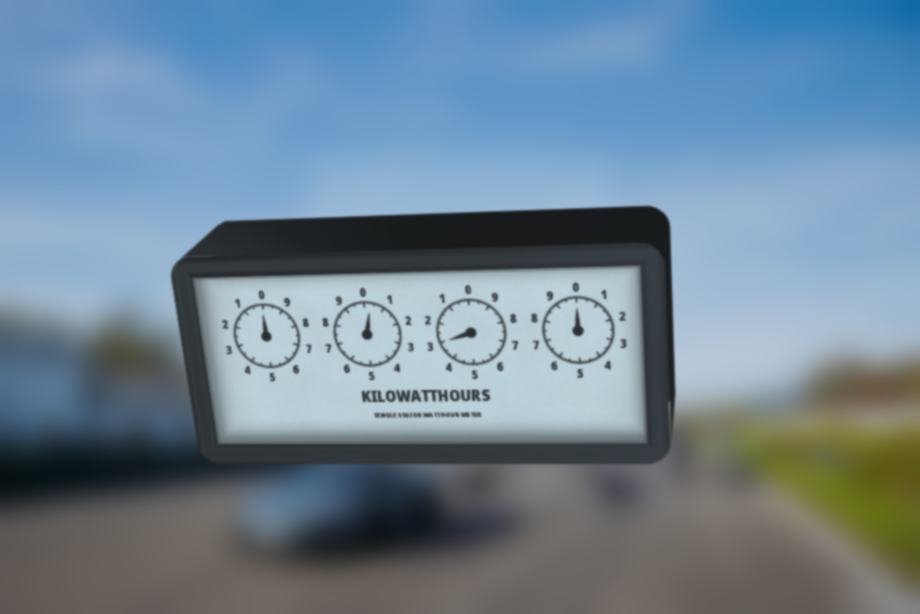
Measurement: 30
